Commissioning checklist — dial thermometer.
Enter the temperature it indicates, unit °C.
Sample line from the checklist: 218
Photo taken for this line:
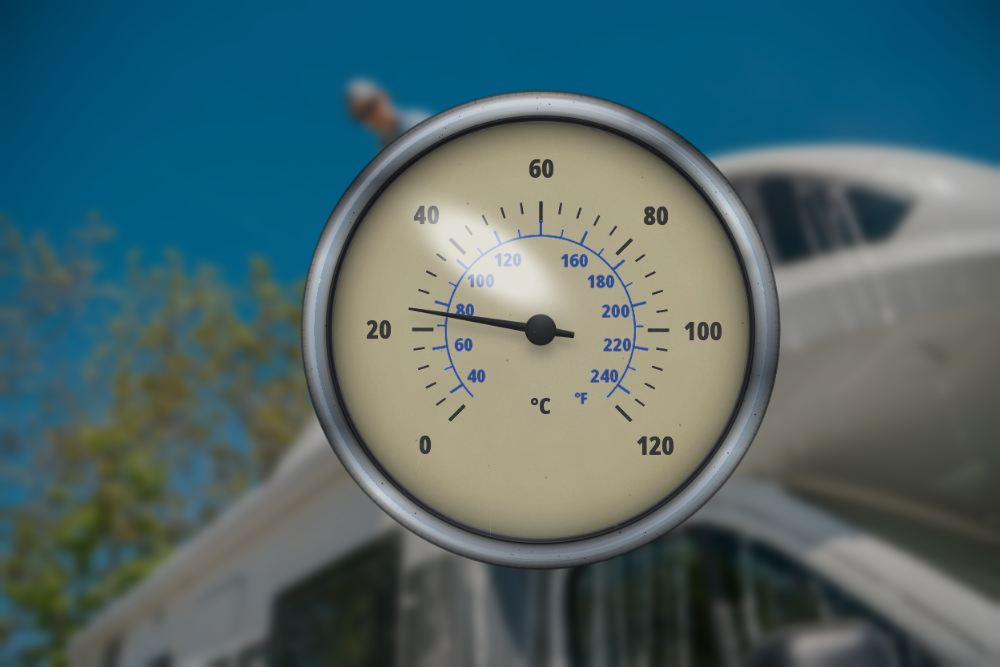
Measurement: 24
